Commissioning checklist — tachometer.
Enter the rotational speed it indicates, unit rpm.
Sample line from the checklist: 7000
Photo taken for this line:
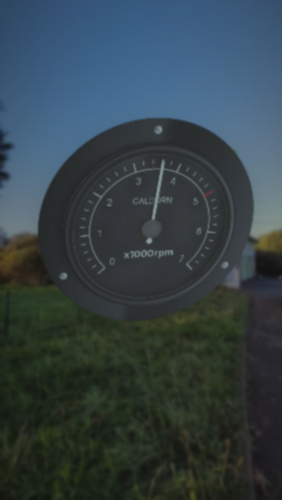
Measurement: 3600
